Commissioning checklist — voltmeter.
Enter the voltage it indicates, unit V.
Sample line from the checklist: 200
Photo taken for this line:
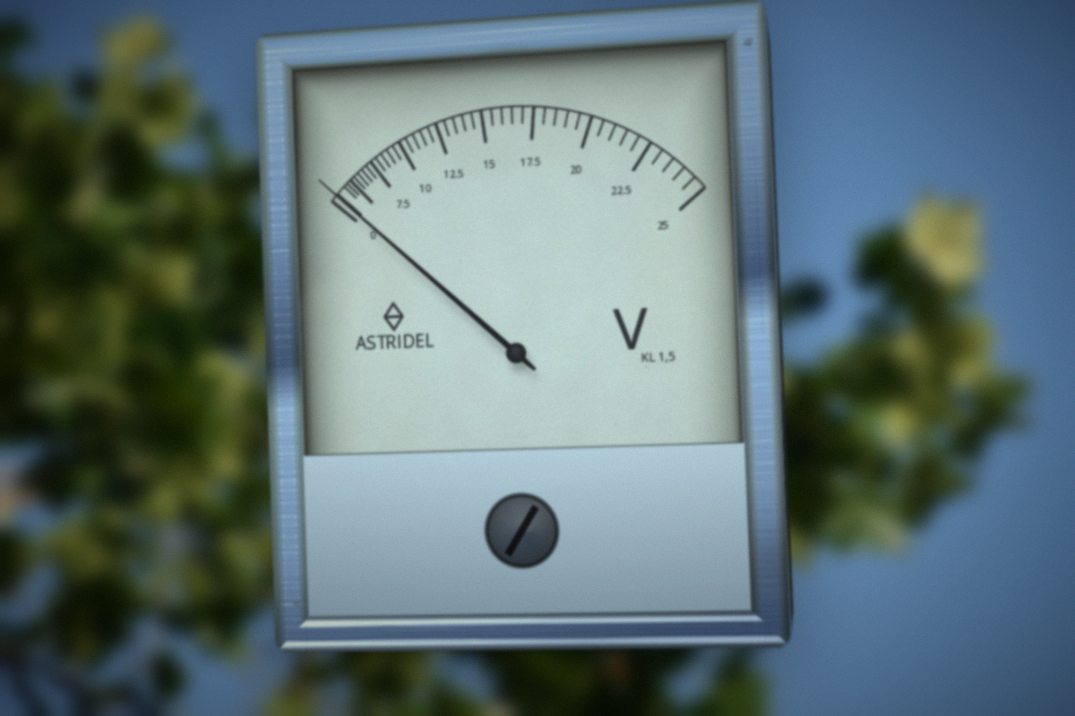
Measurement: 2.5
